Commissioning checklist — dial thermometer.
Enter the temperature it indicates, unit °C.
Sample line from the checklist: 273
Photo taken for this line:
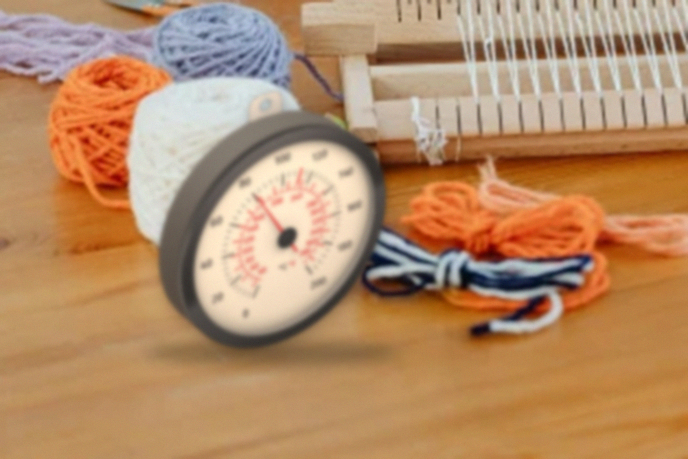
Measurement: 80
